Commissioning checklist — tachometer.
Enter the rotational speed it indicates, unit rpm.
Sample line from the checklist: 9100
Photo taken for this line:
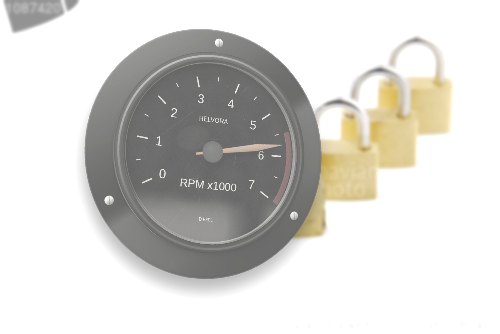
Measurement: 5750
